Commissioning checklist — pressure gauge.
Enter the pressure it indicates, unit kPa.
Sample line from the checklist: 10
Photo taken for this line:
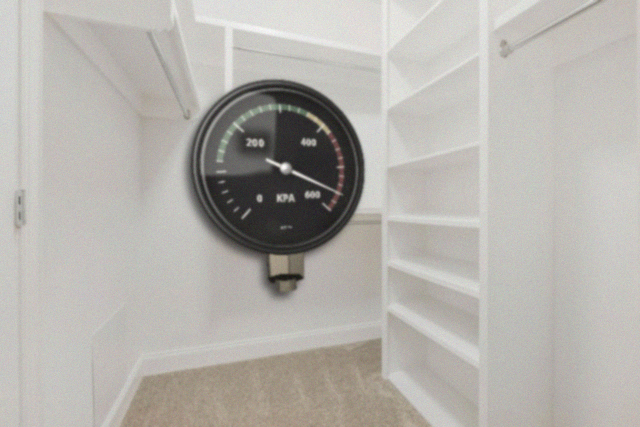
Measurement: 560
